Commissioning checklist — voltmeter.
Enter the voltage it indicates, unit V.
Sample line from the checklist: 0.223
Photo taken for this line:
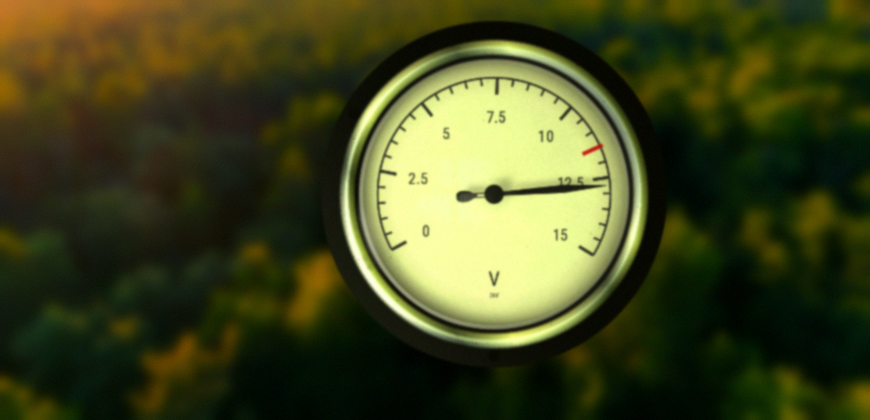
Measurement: 12.75
